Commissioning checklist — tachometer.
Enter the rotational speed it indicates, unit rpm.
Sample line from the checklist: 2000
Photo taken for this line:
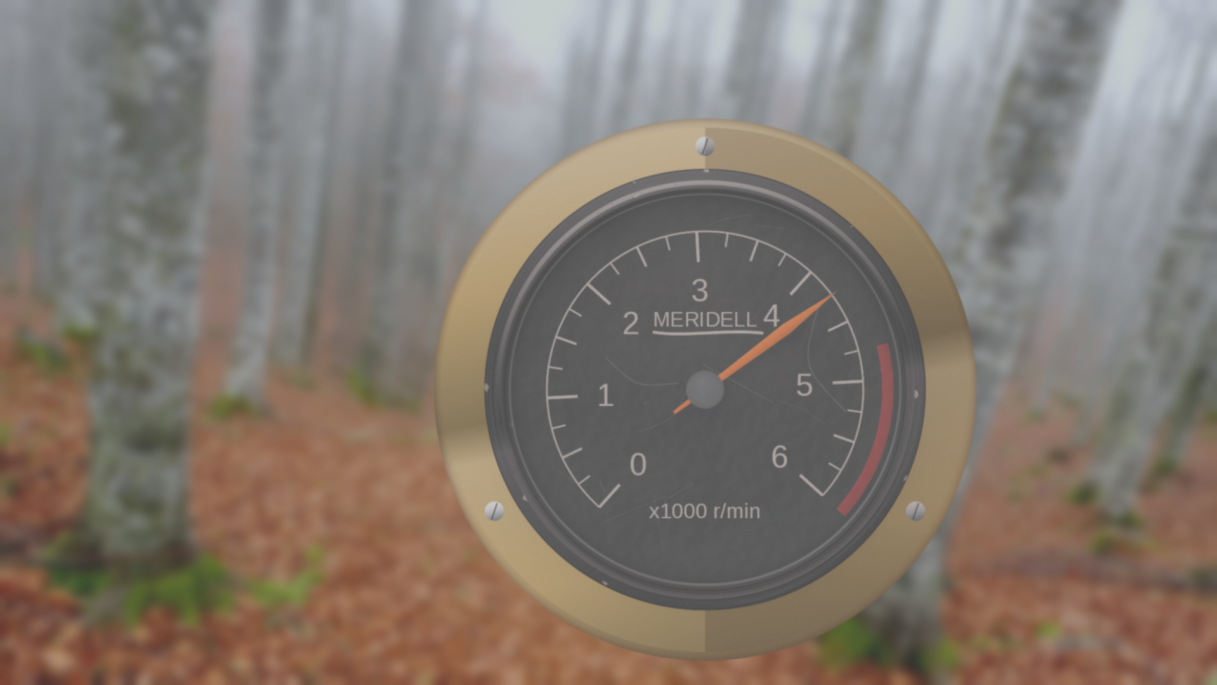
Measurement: 4250
